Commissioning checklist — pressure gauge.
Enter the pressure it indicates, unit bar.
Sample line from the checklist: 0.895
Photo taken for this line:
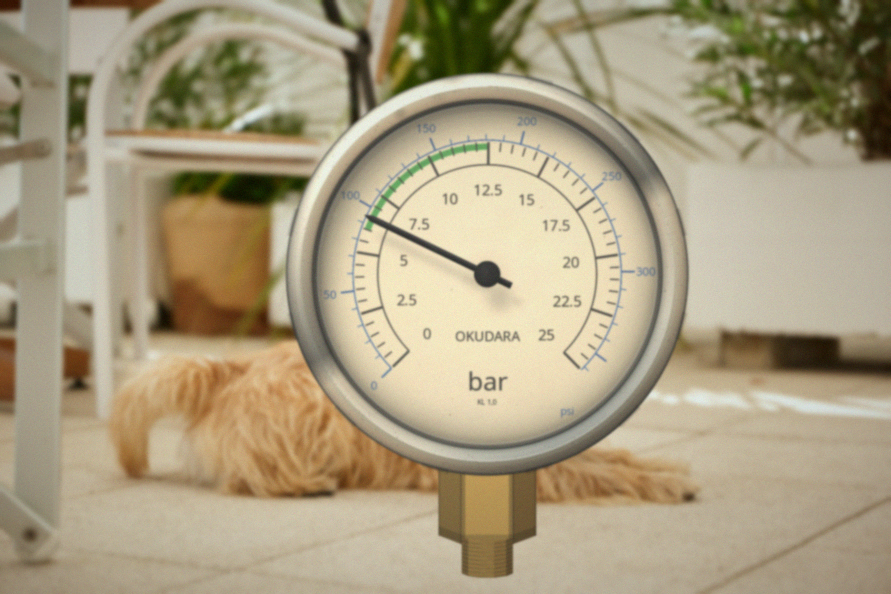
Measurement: 6.5
